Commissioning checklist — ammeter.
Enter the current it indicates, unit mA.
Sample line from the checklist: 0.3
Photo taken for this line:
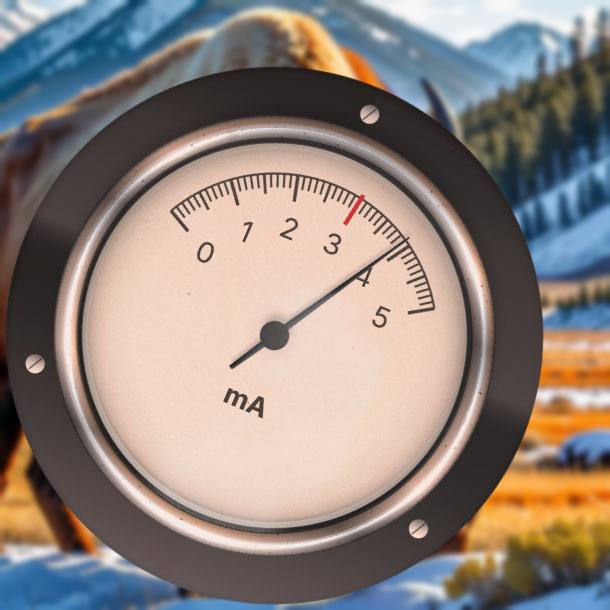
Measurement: 3.9
